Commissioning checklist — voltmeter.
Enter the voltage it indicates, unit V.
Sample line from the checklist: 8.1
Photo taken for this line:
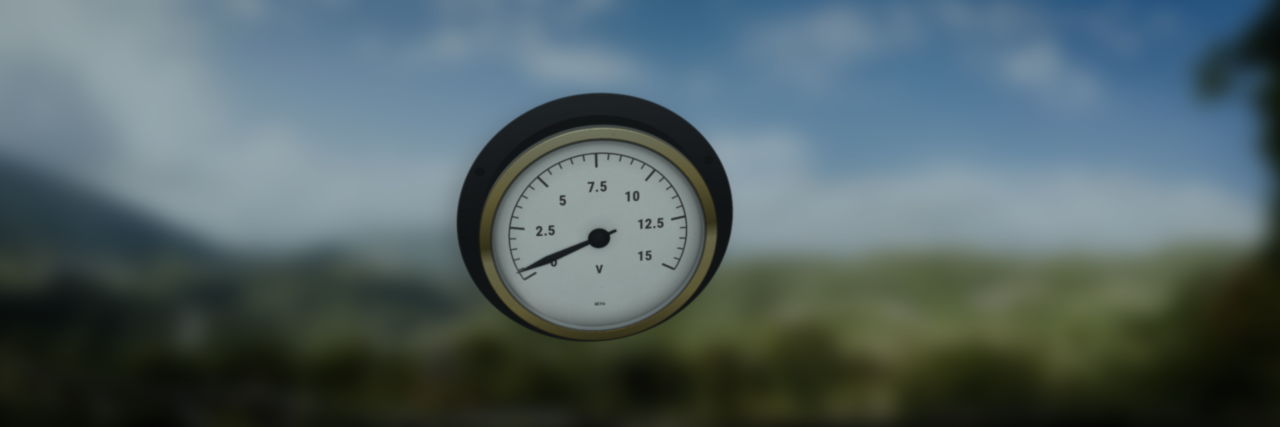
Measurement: 0.5
